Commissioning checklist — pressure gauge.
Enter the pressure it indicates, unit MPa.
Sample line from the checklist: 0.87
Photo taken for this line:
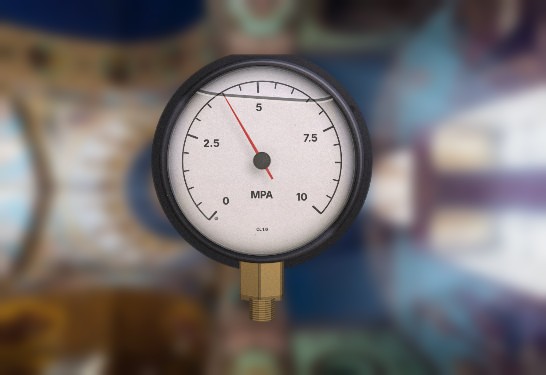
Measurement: 4
